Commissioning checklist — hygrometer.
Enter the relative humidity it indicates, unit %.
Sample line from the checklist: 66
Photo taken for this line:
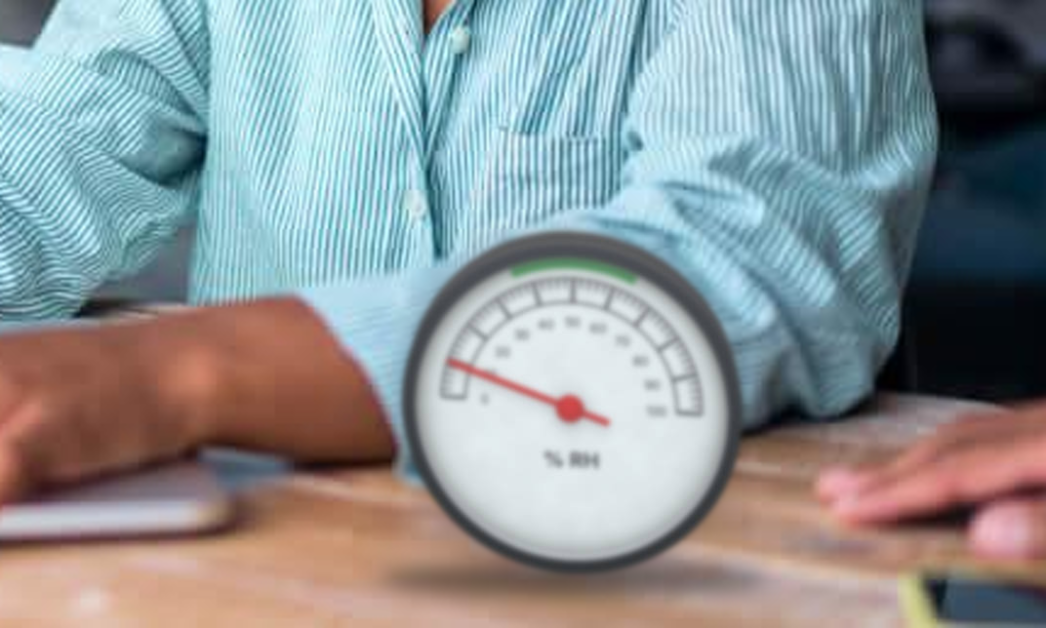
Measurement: 10
